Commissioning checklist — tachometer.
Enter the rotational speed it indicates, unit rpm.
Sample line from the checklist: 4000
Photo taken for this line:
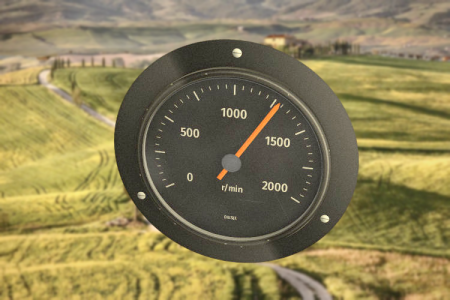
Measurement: 1275
